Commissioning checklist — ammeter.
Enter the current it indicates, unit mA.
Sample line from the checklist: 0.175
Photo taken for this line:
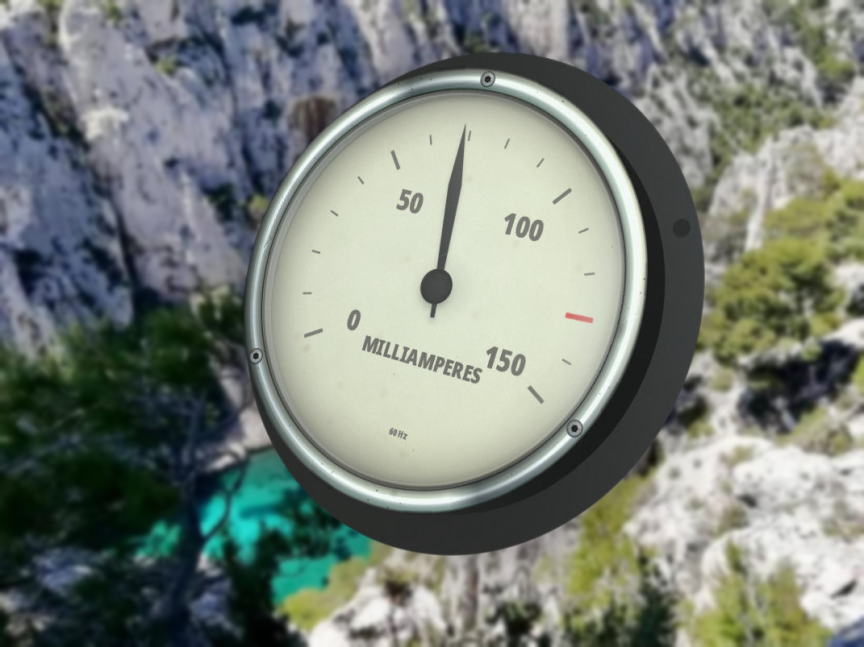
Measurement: 70
